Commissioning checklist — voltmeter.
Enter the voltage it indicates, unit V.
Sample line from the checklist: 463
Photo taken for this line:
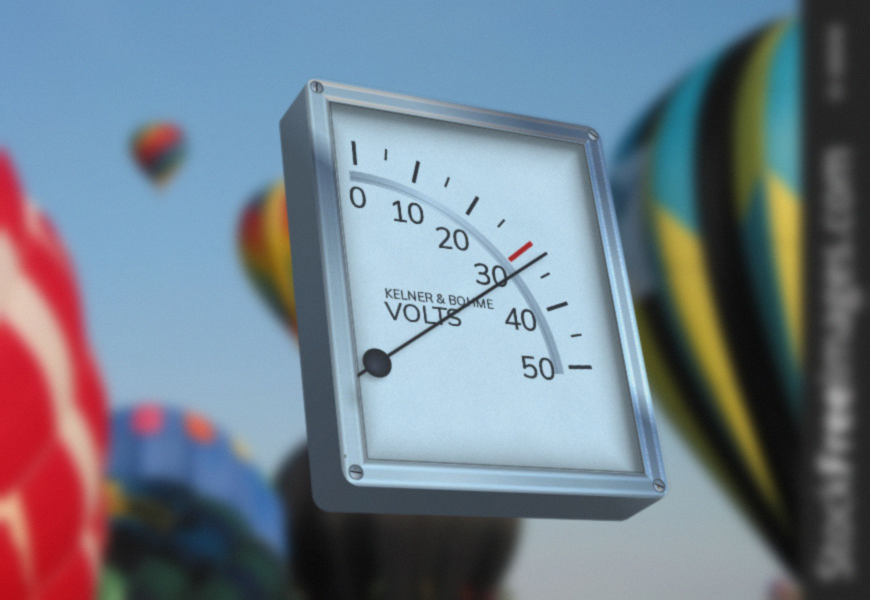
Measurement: 32.5
